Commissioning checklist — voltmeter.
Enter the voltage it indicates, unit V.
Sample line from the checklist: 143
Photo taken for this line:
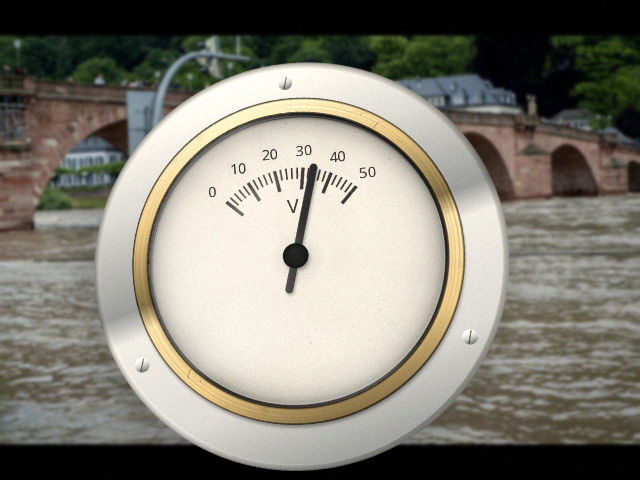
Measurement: 34
